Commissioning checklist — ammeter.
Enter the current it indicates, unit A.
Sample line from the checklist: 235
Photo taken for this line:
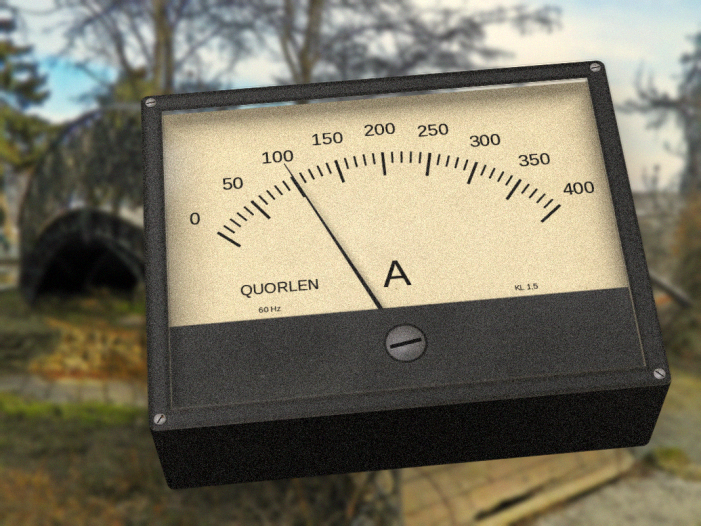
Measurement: 100
